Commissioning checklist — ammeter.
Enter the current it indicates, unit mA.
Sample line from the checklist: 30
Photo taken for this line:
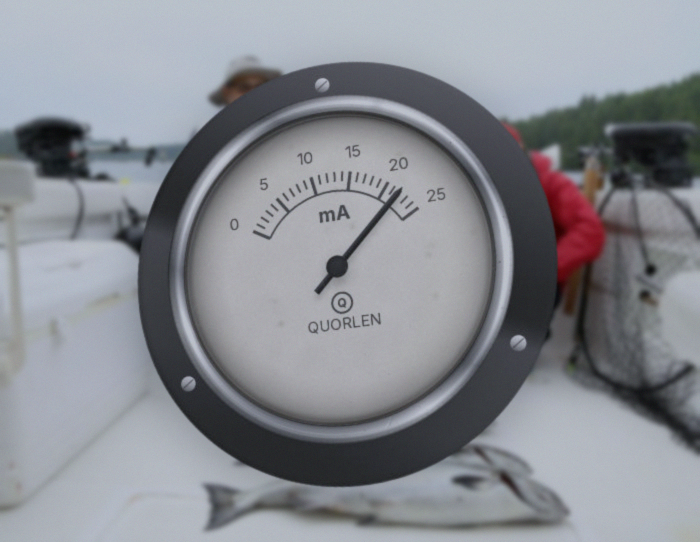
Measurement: 22
